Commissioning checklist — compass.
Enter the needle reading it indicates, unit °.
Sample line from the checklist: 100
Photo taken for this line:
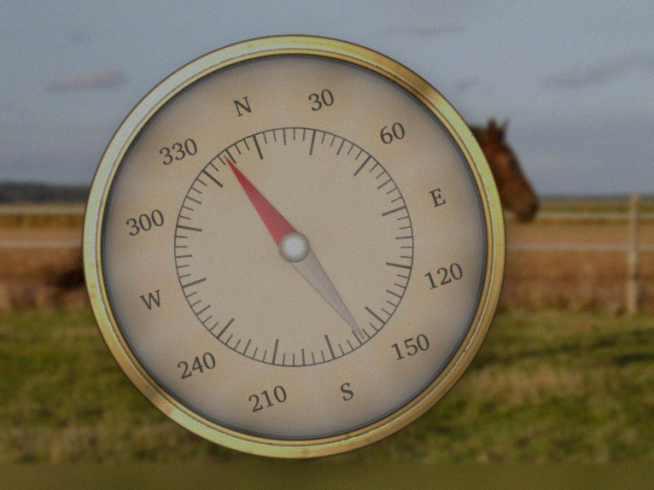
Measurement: 342.5
